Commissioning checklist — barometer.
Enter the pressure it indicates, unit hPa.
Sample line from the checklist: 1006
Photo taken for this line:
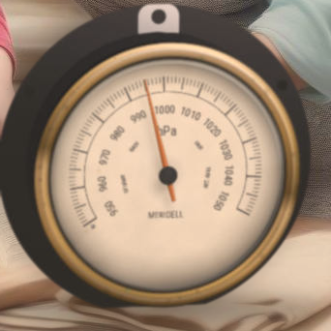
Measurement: 995
